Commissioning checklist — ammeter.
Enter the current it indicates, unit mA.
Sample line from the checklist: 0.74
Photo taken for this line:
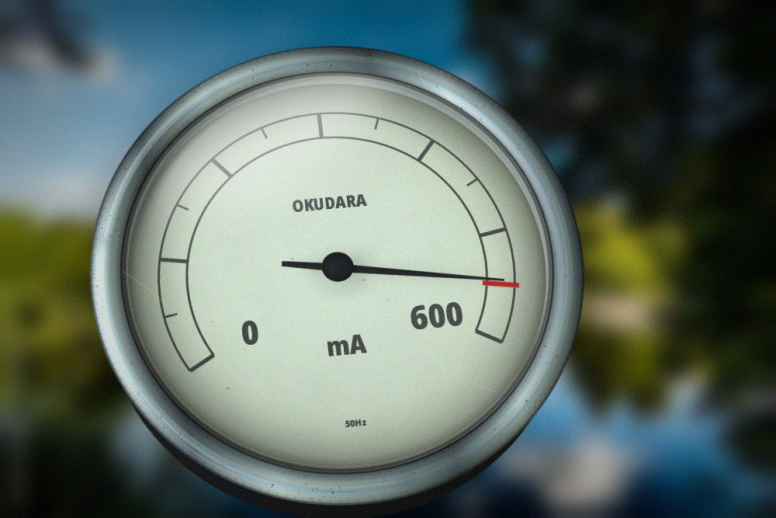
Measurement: 550
